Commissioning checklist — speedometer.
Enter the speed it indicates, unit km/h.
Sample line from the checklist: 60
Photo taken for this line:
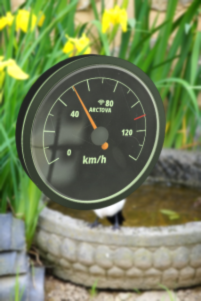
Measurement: 50
